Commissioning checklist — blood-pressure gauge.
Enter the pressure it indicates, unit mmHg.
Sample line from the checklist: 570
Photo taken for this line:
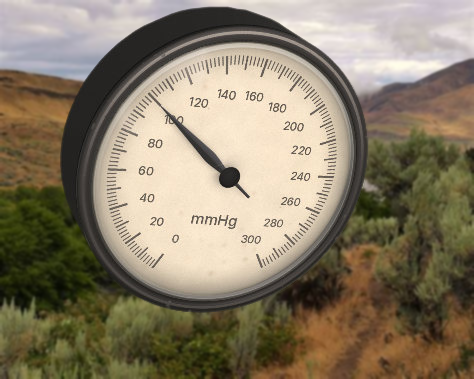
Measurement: 100
